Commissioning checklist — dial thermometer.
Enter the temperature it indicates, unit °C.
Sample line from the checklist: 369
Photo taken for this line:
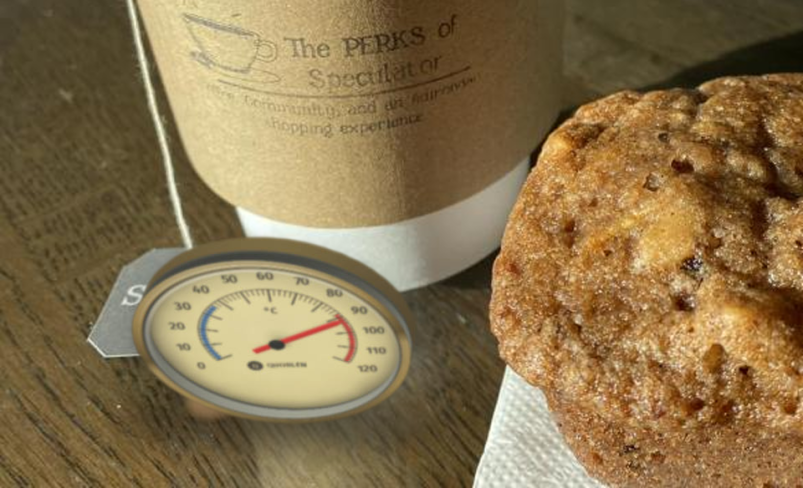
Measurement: 90
